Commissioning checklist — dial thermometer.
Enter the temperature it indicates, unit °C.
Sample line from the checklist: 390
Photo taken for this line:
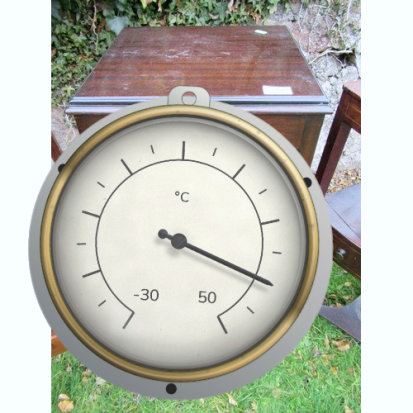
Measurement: 40
